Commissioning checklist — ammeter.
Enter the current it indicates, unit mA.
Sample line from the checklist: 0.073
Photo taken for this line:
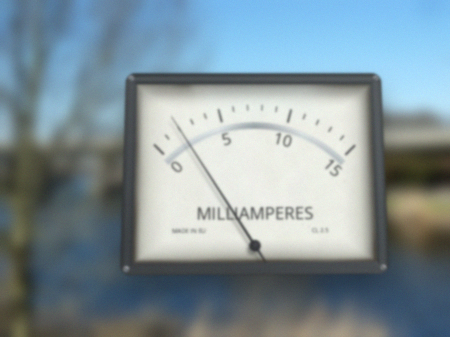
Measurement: 2
